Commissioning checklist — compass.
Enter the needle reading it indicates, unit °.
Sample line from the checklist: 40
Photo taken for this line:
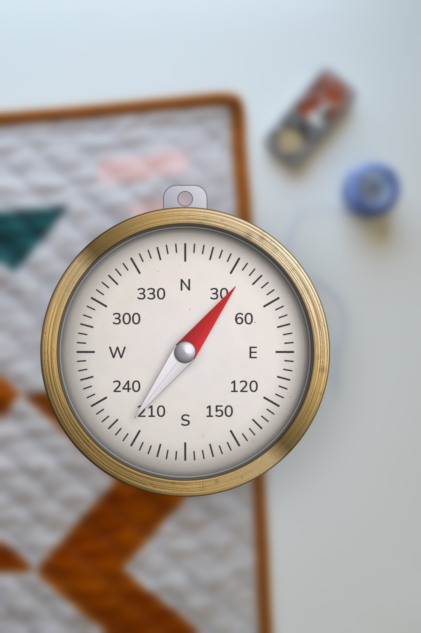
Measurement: 37.5
